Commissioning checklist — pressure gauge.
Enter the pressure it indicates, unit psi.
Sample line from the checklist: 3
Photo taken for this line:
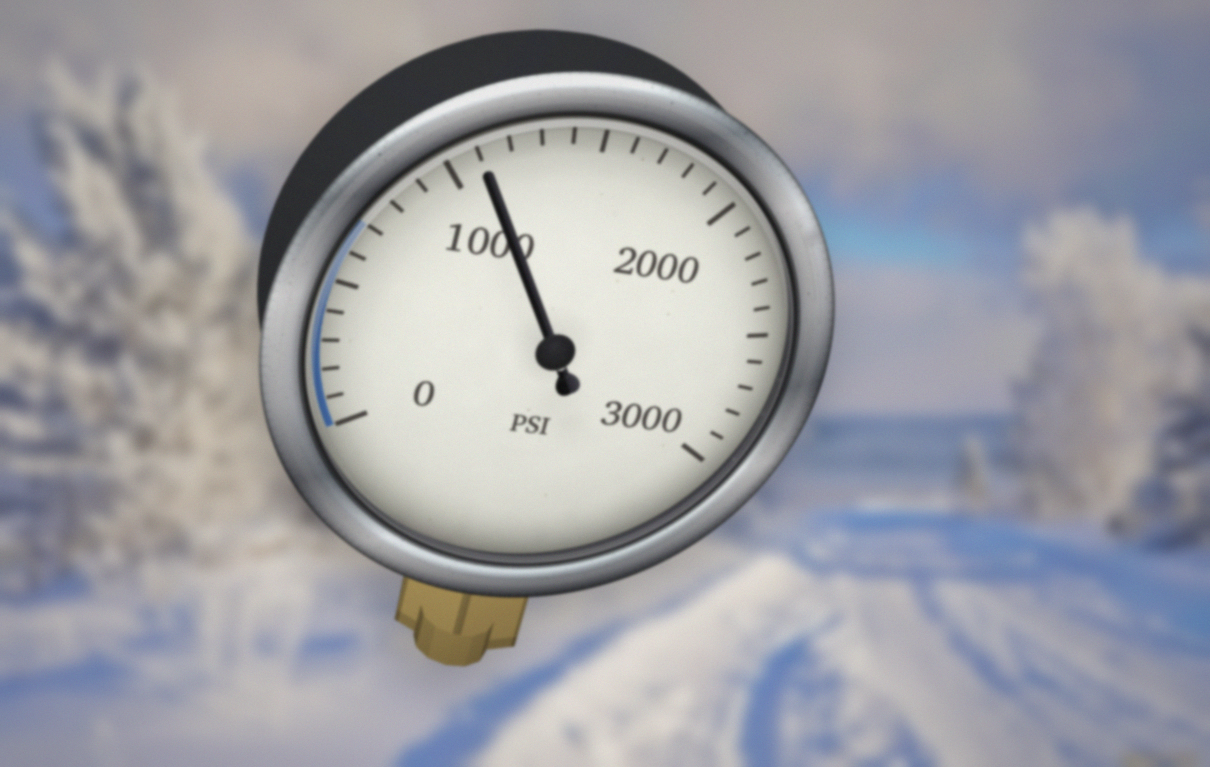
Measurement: 1100
